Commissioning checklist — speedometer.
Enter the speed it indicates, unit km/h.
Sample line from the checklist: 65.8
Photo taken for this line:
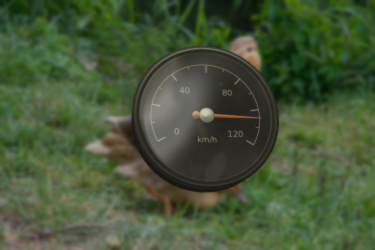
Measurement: 105
